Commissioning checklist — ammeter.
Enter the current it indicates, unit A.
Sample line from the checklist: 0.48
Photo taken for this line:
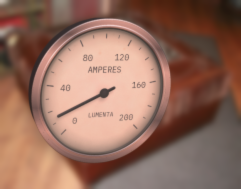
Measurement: 15
